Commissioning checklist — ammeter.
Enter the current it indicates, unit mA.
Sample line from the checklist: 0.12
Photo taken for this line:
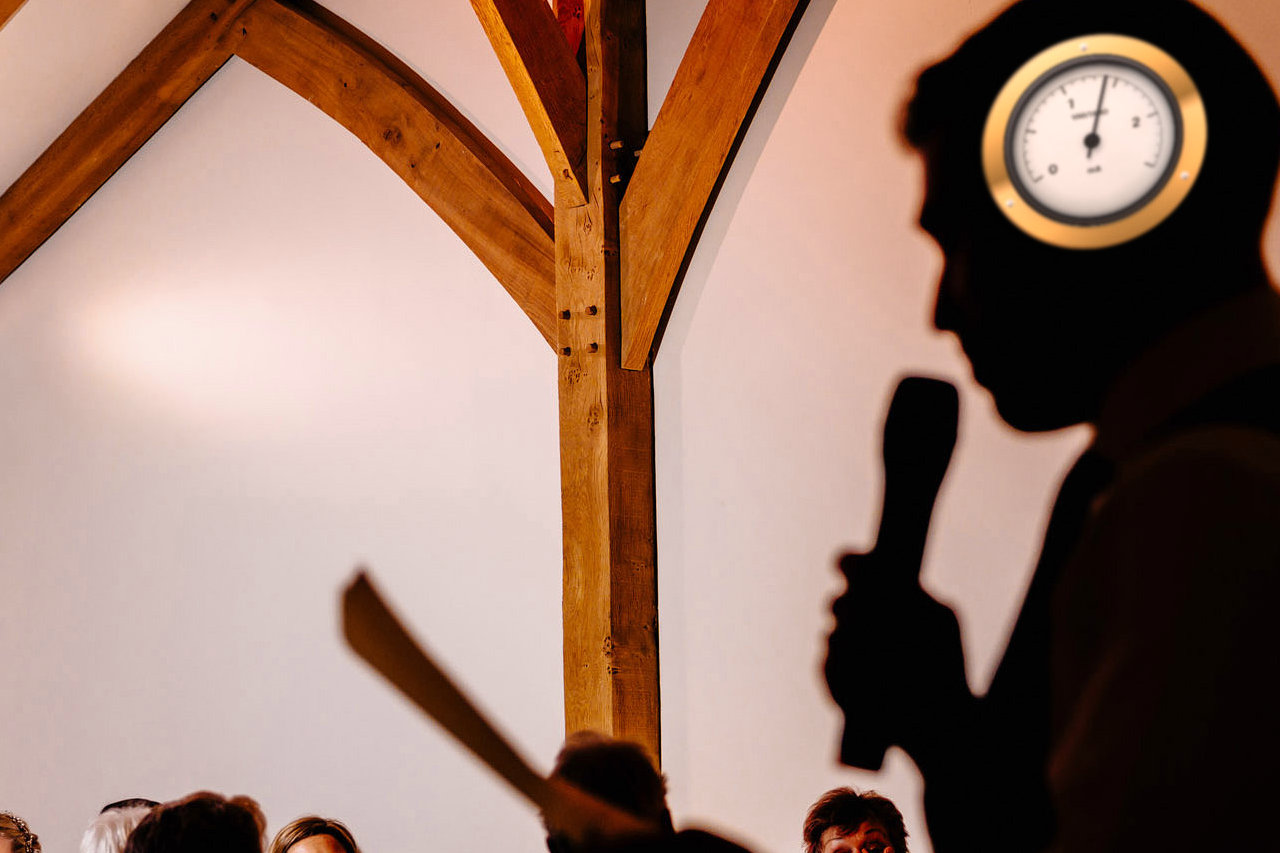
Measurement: 1.4
